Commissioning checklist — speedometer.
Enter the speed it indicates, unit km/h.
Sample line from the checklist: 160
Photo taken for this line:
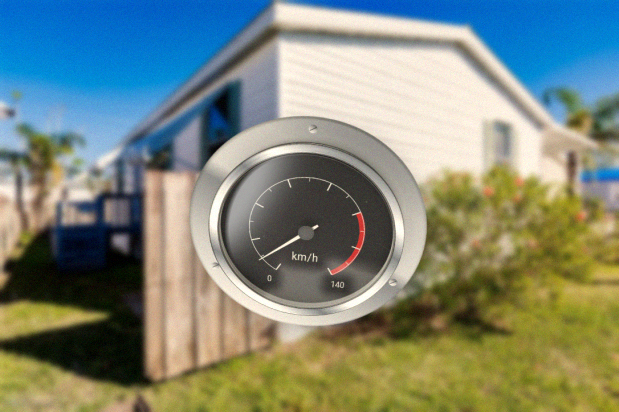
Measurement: 10
